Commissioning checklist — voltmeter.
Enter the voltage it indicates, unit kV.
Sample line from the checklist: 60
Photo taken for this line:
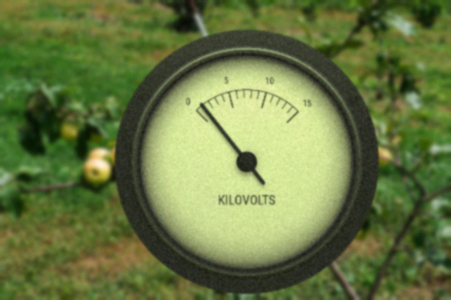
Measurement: 1
